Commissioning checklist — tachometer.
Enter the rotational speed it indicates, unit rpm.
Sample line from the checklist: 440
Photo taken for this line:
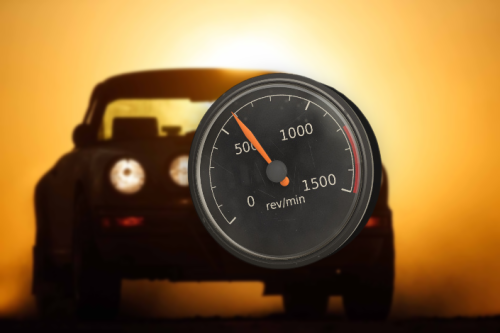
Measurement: 600
